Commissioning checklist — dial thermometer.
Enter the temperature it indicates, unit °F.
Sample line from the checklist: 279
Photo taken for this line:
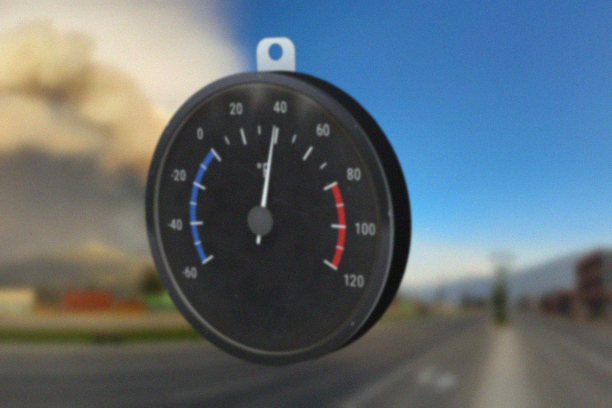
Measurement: 40
